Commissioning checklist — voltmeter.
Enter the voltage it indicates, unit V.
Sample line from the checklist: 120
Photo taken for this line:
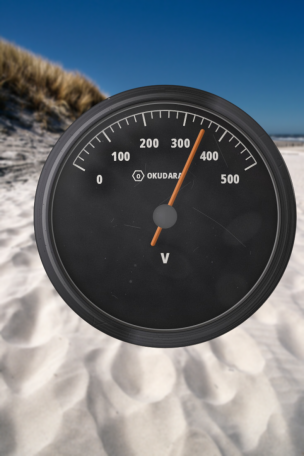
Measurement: 350
